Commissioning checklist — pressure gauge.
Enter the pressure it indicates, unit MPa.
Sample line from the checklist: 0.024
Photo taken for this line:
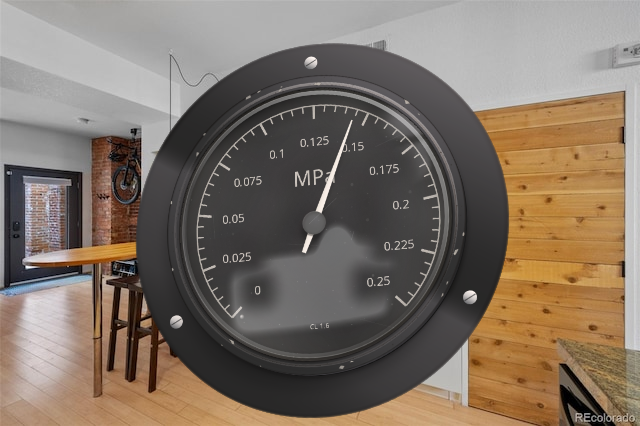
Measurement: 0.145
